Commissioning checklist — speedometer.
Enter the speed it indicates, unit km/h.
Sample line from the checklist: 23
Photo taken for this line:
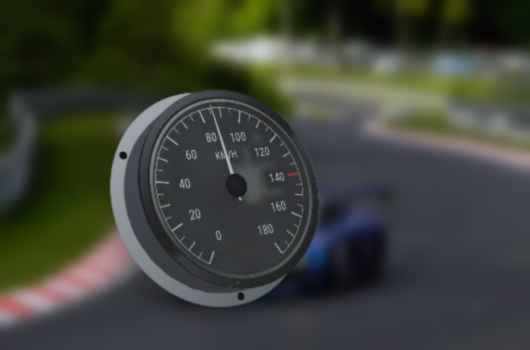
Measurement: 85
